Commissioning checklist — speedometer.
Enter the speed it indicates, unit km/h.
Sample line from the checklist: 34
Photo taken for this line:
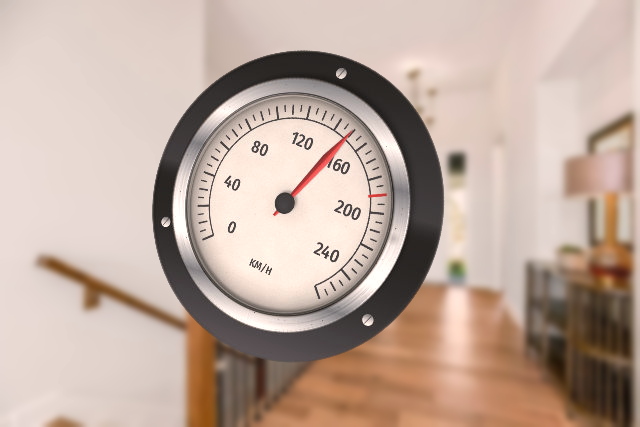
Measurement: 150
